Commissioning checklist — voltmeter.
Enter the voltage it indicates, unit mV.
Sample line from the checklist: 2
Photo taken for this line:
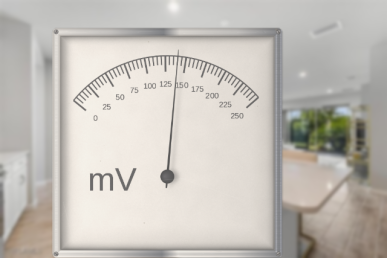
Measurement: 140
